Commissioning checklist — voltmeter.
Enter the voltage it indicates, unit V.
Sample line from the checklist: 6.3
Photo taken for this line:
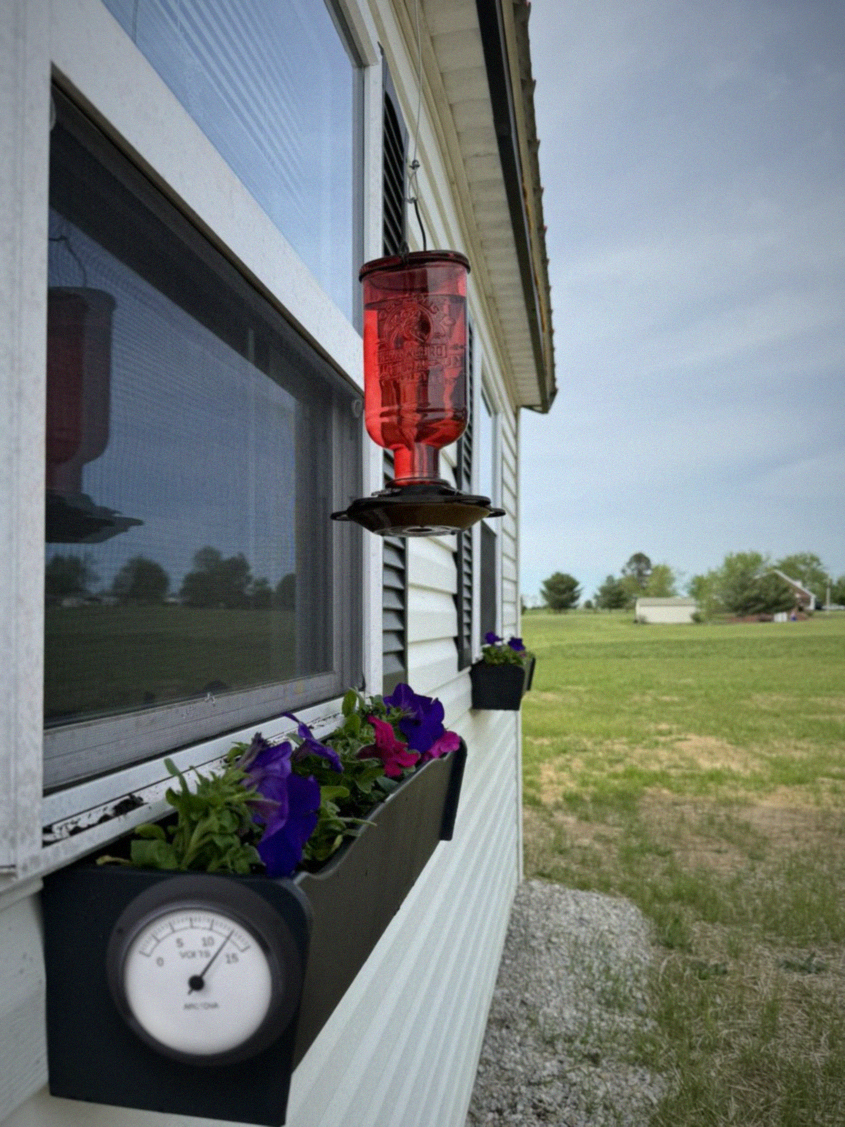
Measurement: 12.5
